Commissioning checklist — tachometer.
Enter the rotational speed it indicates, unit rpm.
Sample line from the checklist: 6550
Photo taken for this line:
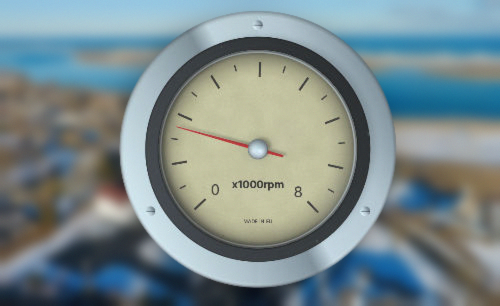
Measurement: 1750
